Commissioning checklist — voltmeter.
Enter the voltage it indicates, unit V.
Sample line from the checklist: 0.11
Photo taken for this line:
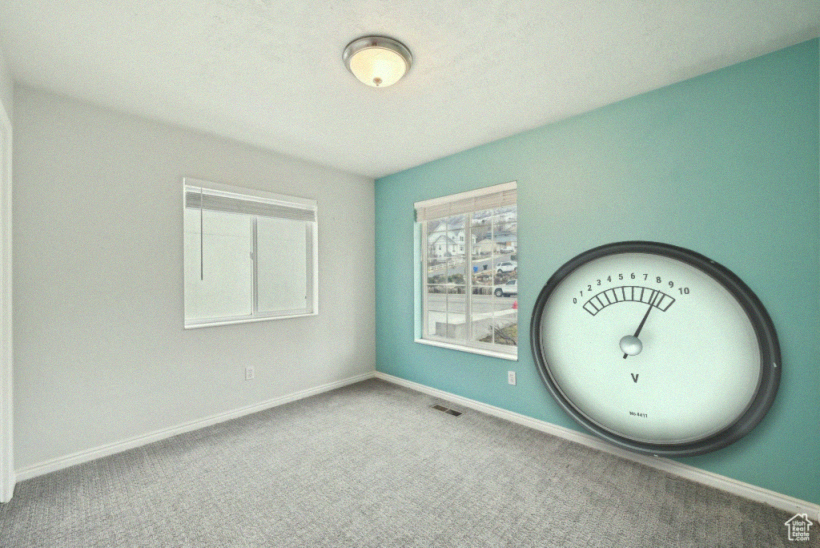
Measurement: 8.5
